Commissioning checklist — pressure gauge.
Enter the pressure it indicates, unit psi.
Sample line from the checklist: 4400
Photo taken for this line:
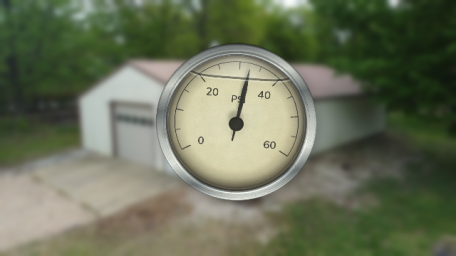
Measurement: 32.5
